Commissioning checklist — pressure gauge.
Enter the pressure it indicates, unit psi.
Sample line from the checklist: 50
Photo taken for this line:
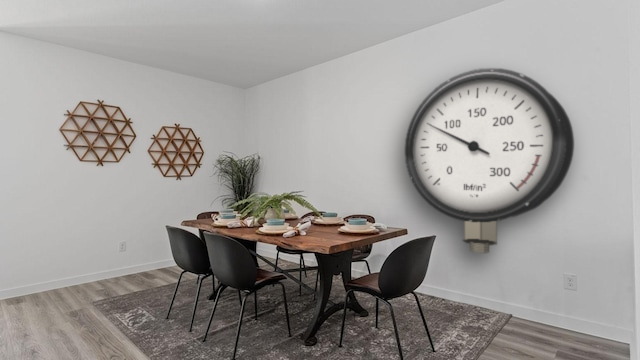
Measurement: 80
